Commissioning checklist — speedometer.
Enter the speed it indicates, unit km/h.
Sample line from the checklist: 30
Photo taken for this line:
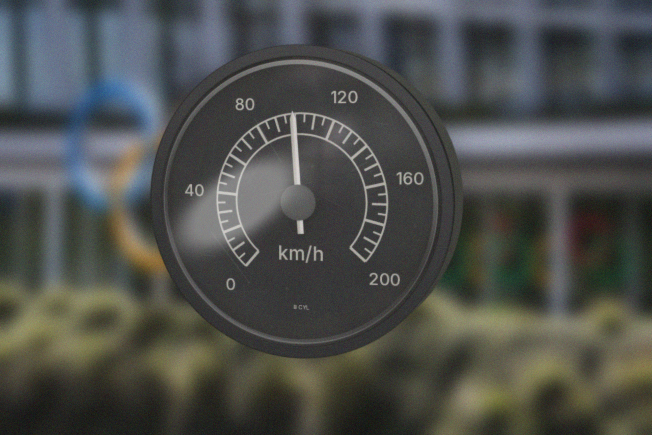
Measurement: 100
